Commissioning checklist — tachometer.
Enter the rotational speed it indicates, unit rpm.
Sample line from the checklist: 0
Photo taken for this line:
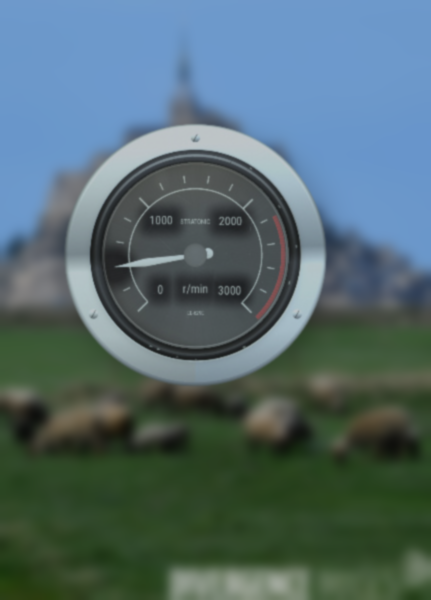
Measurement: 400
